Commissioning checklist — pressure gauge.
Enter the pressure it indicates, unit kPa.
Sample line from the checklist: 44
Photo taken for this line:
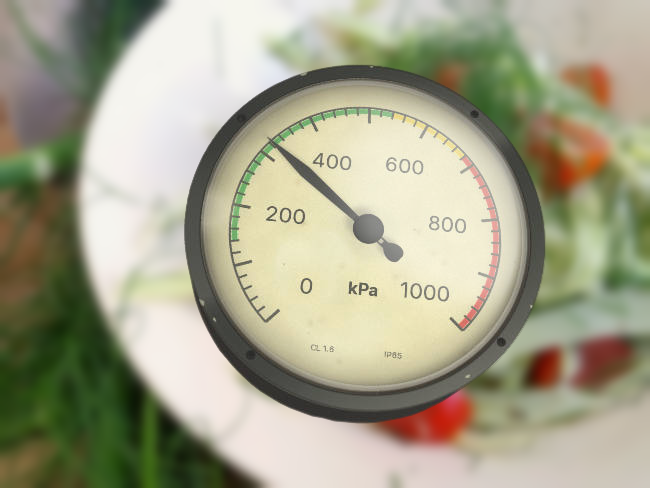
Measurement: 320
